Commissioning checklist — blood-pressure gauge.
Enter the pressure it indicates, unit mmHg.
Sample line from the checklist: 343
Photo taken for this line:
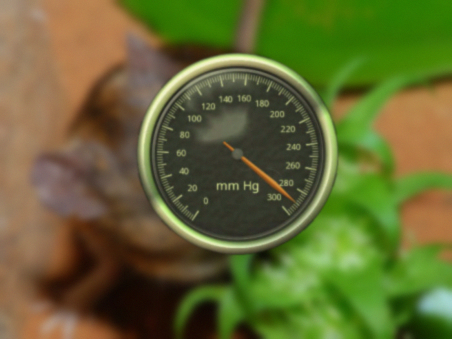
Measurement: 290
